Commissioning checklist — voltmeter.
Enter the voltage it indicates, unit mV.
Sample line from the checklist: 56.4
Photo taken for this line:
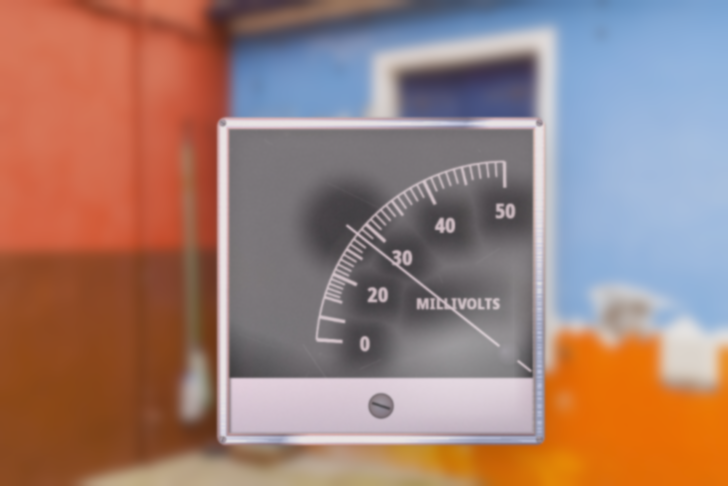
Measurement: 28
